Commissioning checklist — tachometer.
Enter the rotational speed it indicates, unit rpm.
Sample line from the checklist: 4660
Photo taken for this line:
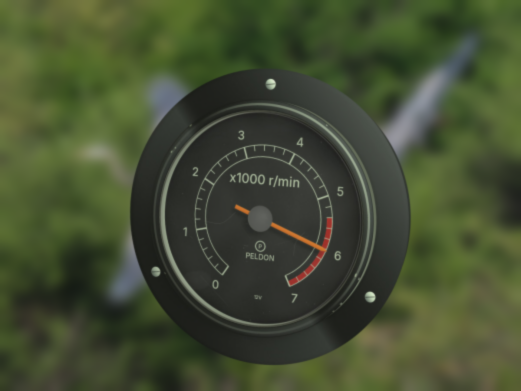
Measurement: 6000
